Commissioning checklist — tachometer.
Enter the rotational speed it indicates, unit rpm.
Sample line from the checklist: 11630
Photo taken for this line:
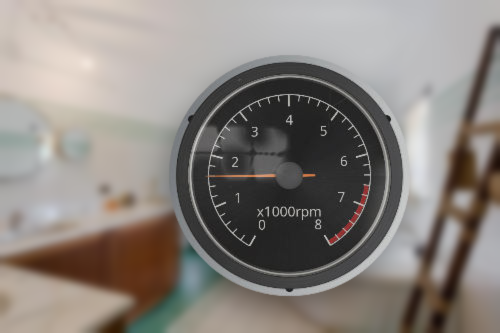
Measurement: 1600
